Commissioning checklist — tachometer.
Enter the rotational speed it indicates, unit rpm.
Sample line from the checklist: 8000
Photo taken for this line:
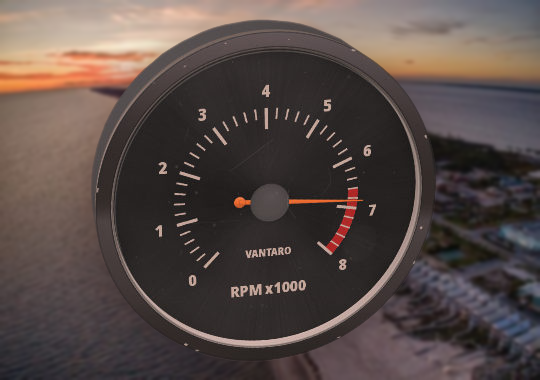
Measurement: 6800
